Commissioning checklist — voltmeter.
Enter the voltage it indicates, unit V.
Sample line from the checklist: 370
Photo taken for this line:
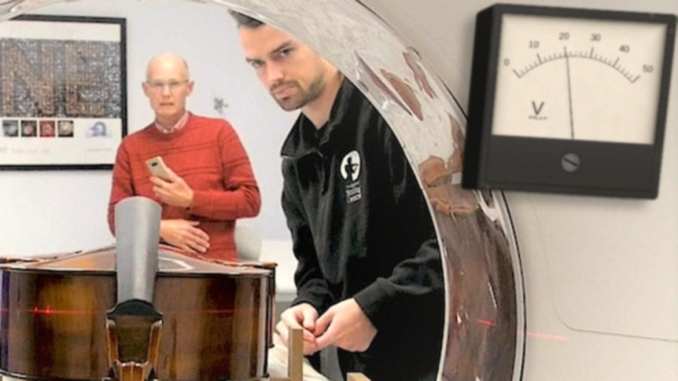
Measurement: 20
